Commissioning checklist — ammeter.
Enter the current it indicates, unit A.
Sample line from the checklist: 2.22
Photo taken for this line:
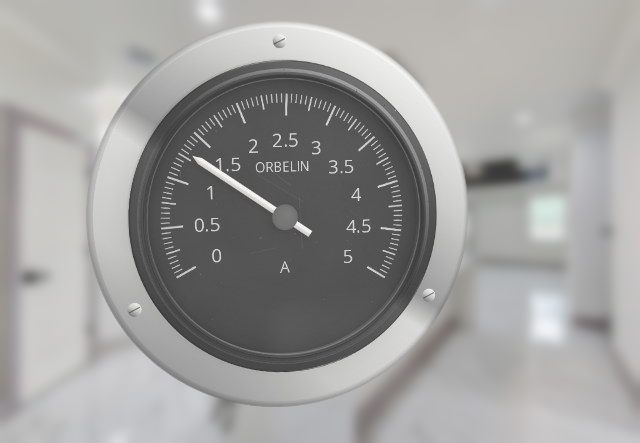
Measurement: 1.3
